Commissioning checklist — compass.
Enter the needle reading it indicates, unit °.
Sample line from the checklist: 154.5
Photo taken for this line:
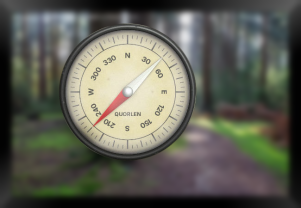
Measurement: 225
